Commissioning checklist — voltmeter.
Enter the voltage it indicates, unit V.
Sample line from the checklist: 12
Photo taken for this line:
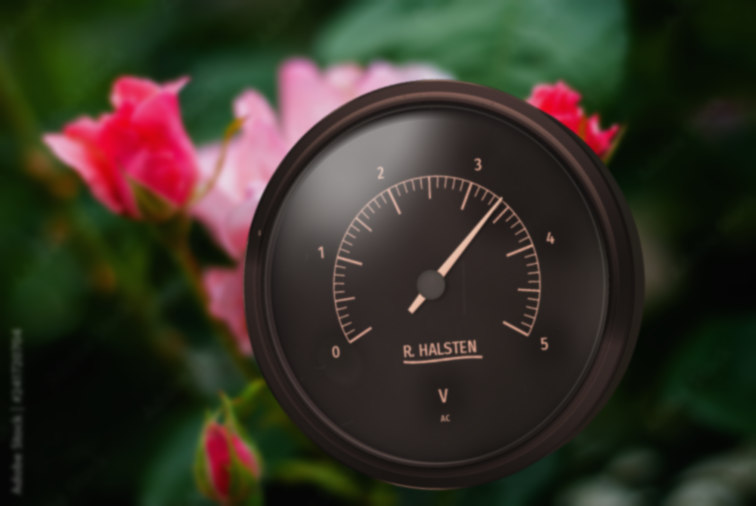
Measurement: 3.4
